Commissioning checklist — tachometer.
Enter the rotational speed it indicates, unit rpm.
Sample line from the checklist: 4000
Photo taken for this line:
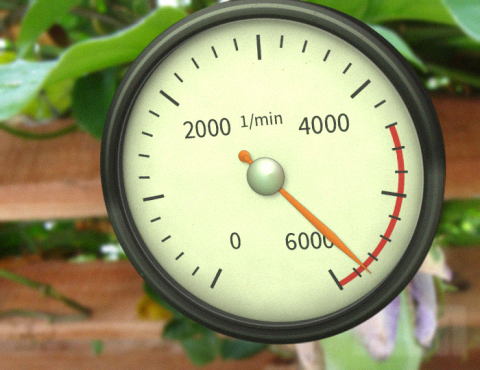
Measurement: 5700
